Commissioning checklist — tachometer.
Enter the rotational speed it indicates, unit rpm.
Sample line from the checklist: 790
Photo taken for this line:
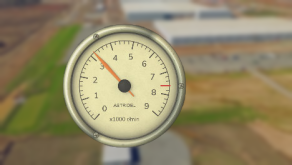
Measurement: 3200
